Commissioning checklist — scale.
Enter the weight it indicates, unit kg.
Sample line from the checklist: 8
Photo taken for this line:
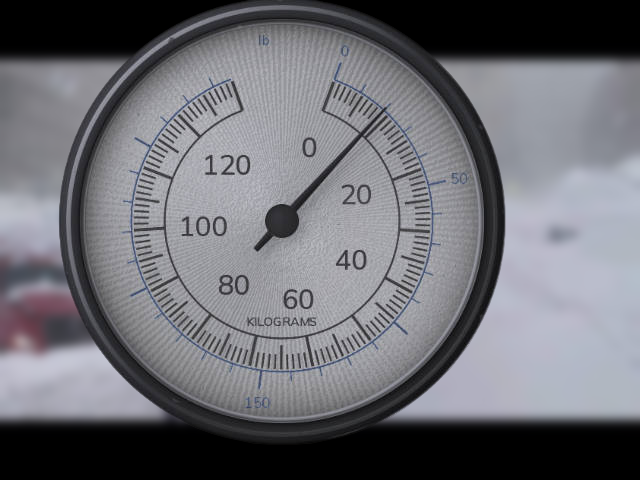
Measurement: 9
